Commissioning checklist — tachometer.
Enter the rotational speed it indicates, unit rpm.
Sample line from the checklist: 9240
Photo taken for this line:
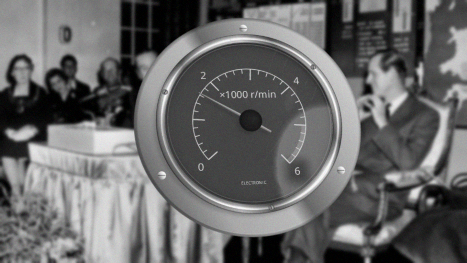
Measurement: 1600
